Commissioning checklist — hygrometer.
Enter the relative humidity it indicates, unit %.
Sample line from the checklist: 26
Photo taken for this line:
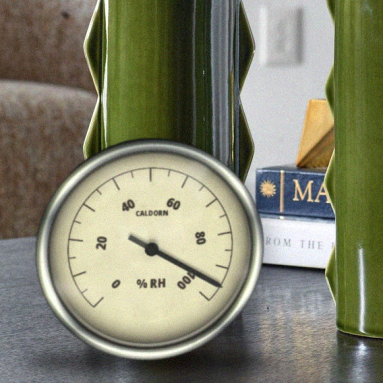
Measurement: 95
